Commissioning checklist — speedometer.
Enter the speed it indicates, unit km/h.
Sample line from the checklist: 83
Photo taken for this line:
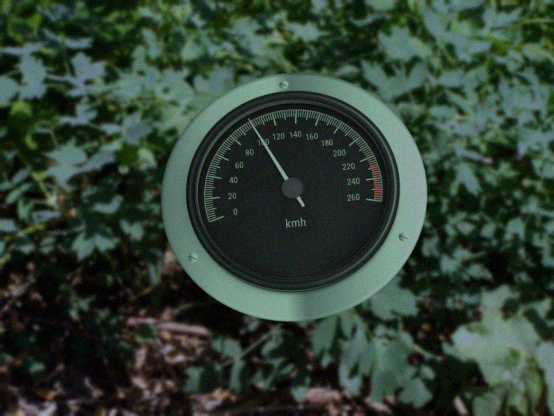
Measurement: 100
